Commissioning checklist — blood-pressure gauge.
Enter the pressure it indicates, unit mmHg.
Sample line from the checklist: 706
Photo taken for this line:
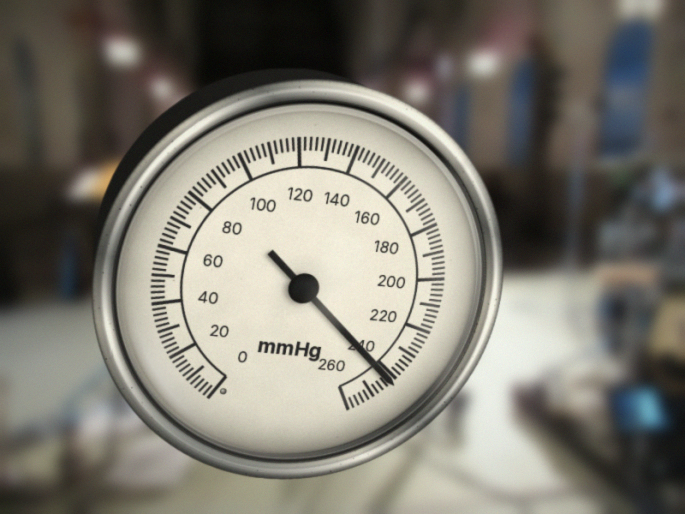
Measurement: 242
